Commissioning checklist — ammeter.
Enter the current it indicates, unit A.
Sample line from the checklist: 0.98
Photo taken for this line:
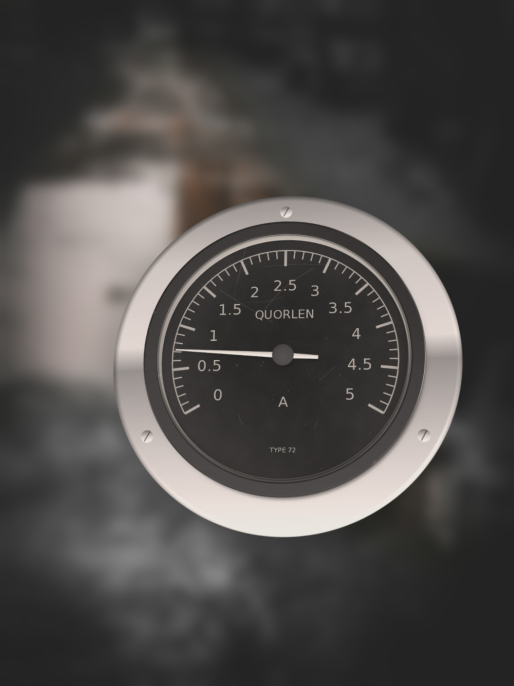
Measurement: 0.7
